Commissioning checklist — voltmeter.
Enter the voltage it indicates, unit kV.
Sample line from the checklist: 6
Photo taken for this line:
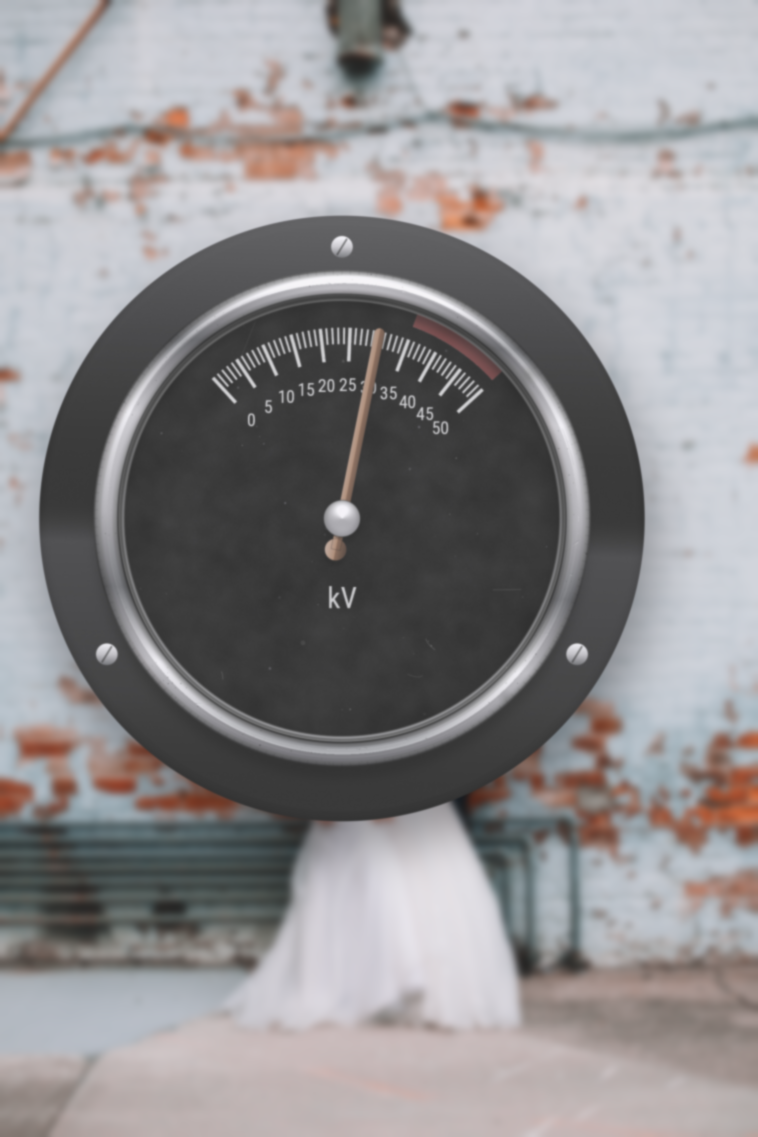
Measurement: 30
